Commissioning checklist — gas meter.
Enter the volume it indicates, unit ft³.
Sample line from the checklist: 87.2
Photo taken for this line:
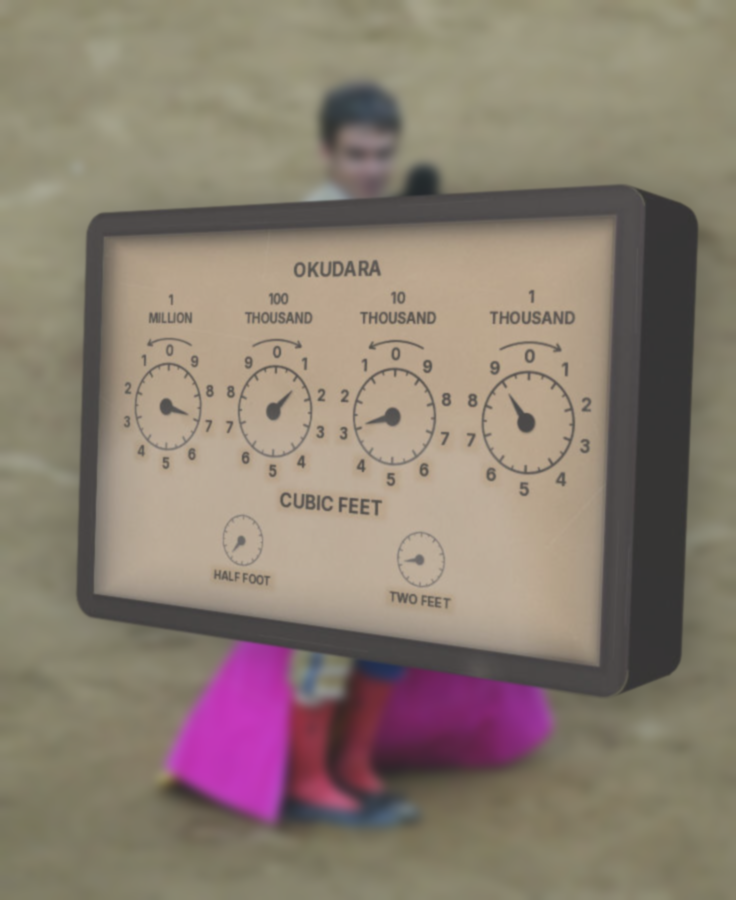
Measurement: 712900
